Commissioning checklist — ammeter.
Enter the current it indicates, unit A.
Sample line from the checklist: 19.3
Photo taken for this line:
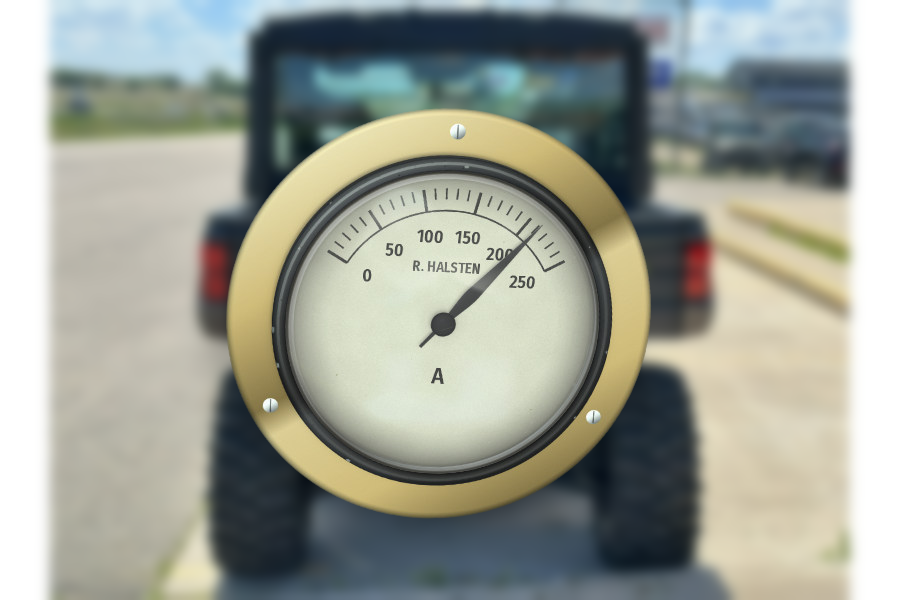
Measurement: 210
